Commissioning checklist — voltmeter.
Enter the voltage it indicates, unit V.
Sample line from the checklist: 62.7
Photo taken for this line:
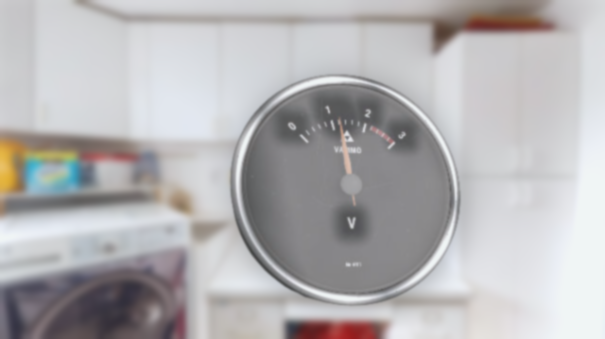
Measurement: 1.2
